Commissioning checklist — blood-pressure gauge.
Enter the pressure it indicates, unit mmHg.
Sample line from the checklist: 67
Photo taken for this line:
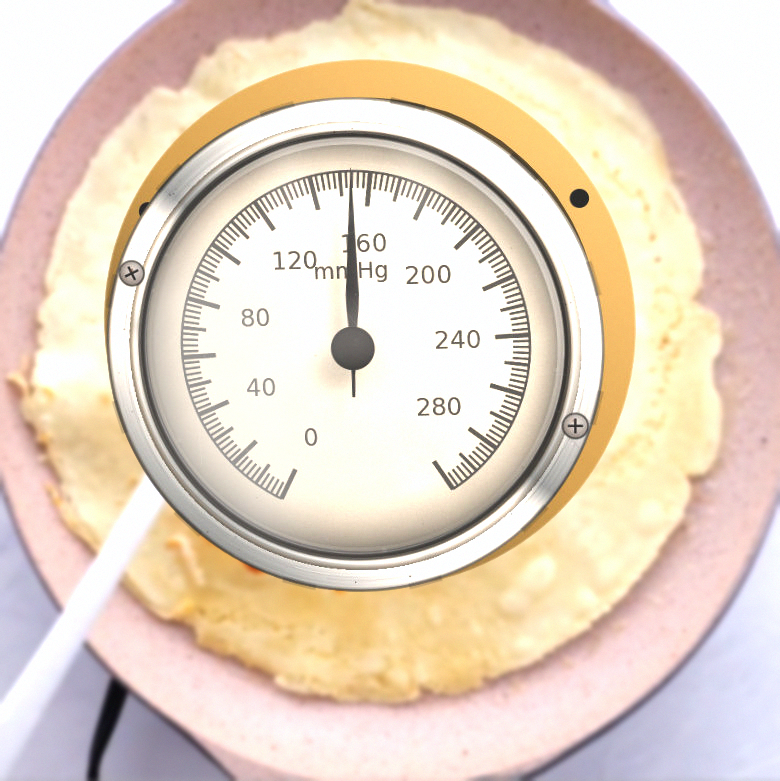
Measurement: 154
